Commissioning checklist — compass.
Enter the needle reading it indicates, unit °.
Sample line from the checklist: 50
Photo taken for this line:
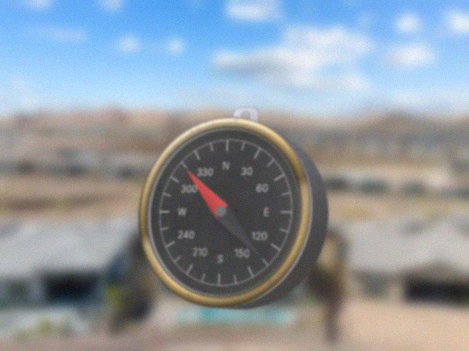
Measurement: 315
